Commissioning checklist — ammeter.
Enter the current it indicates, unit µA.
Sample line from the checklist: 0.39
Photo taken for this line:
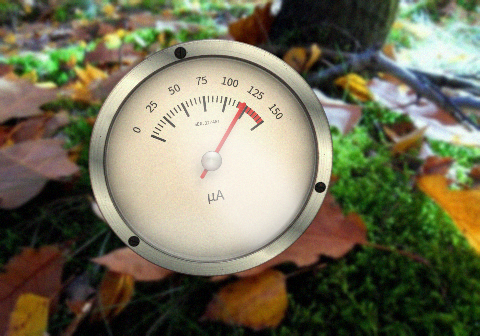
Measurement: 120
